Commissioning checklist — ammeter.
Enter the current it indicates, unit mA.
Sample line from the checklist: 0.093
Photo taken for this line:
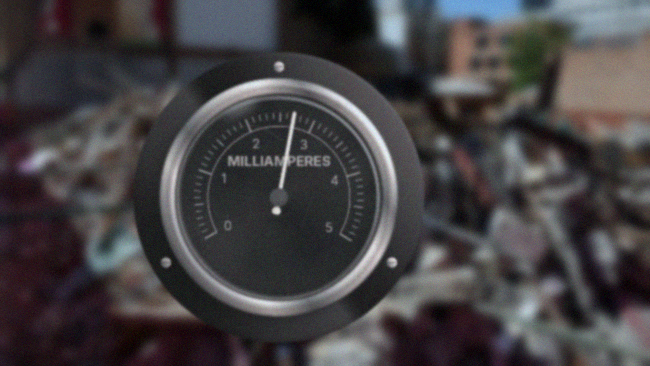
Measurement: 2.7
